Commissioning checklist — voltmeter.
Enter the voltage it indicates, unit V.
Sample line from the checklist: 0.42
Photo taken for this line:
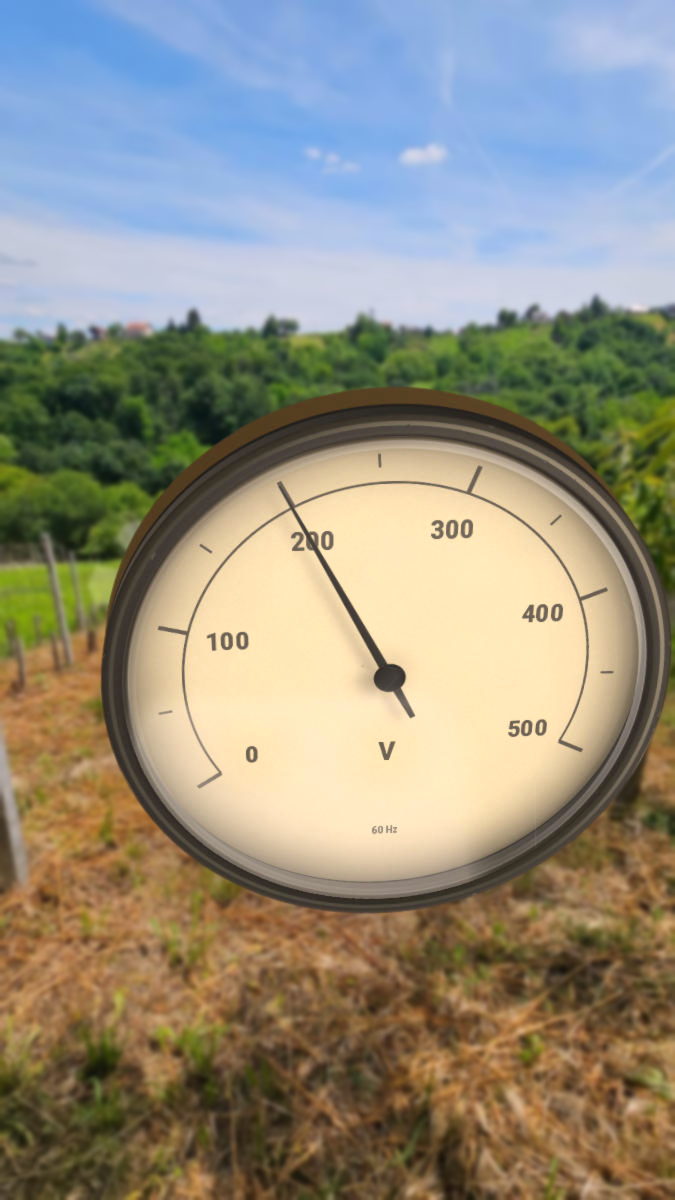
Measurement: 200
